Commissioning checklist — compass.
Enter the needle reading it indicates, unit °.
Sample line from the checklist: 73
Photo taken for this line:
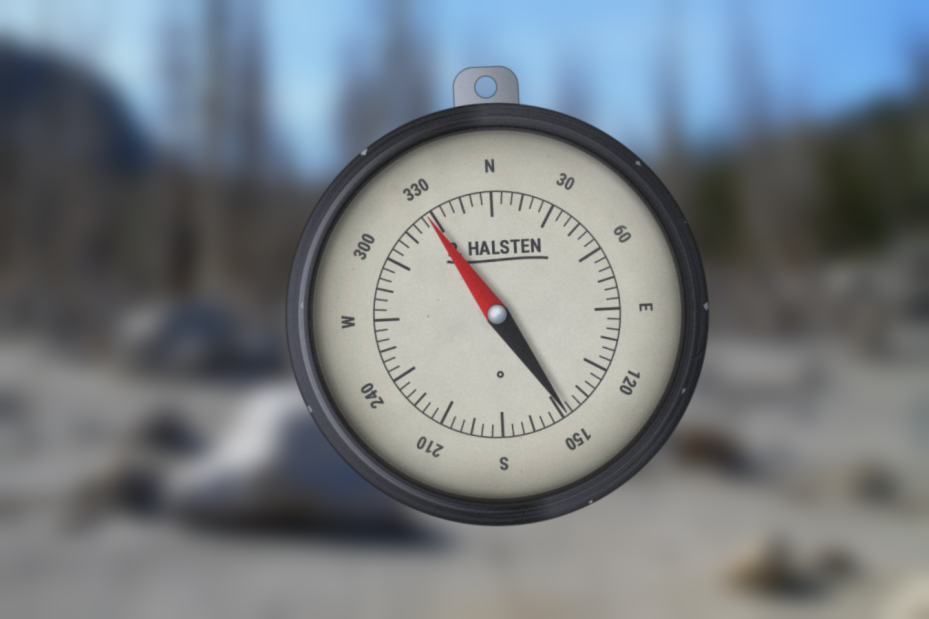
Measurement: 327.5
